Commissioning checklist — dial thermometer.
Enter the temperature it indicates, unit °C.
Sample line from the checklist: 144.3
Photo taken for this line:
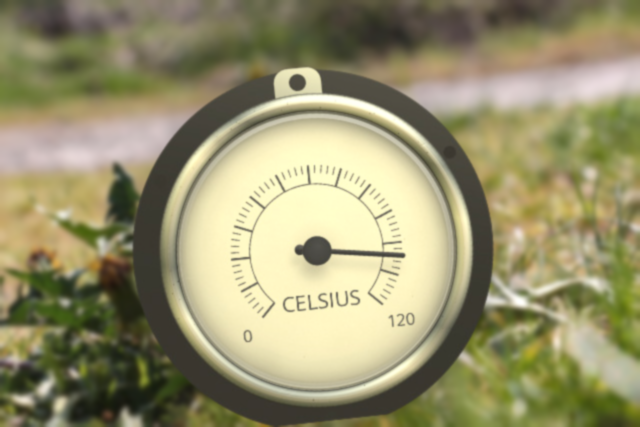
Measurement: 104
